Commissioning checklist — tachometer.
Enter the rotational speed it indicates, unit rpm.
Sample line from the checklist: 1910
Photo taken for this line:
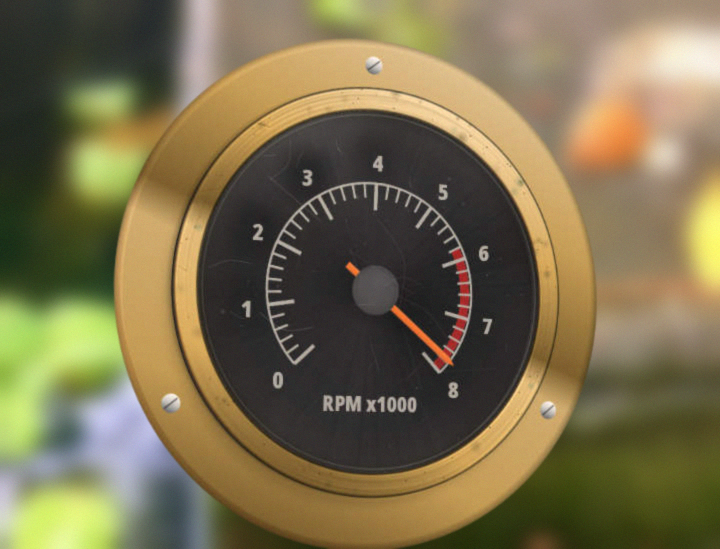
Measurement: 7800
